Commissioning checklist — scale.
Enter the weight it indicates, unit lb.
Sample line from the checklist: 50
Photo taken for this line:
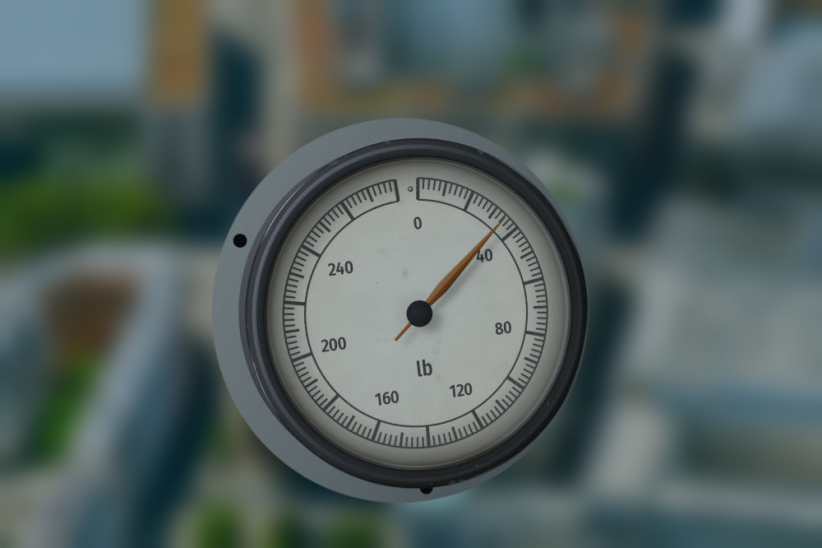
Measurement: 34
